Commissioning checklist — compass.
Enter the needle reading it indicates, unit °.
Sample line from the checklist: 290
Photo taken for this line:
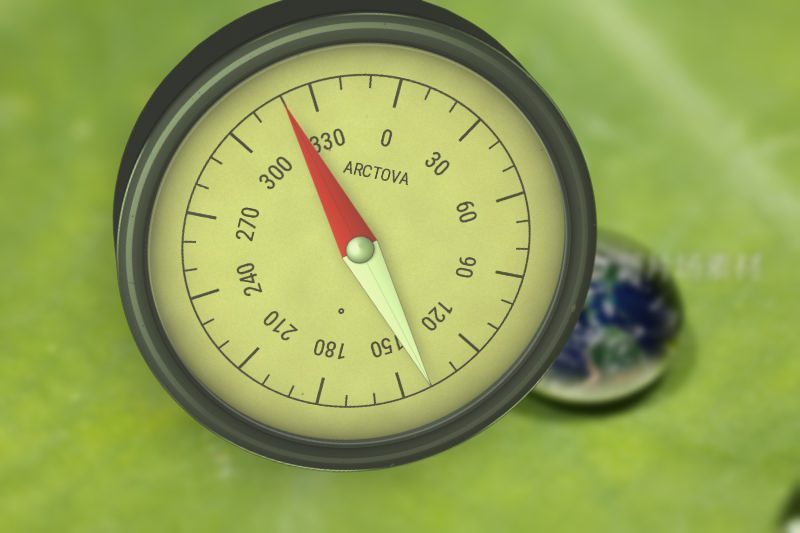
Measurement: 320
